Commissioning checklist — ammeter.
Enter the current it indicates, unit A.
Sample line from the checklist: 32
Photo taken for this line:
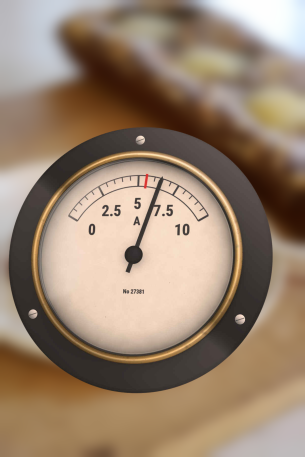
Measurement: 6.5
